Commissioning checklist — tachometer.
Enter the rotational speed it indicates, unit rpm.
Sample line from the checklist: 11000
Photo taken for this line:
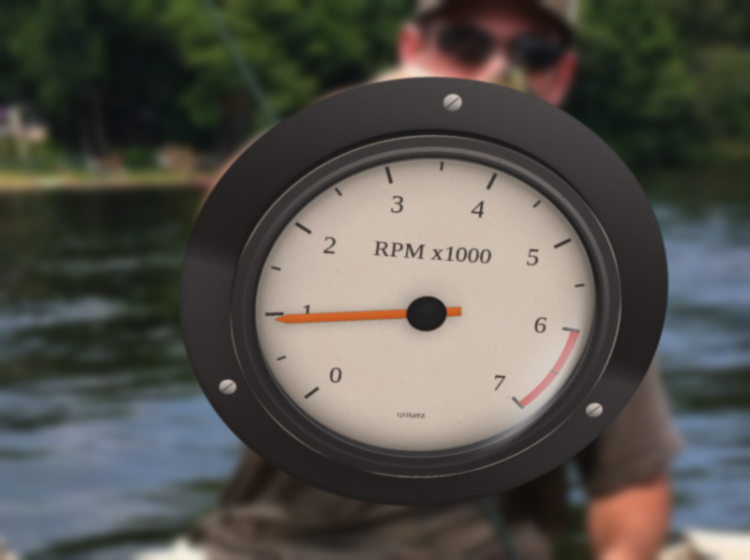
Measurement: 1000
